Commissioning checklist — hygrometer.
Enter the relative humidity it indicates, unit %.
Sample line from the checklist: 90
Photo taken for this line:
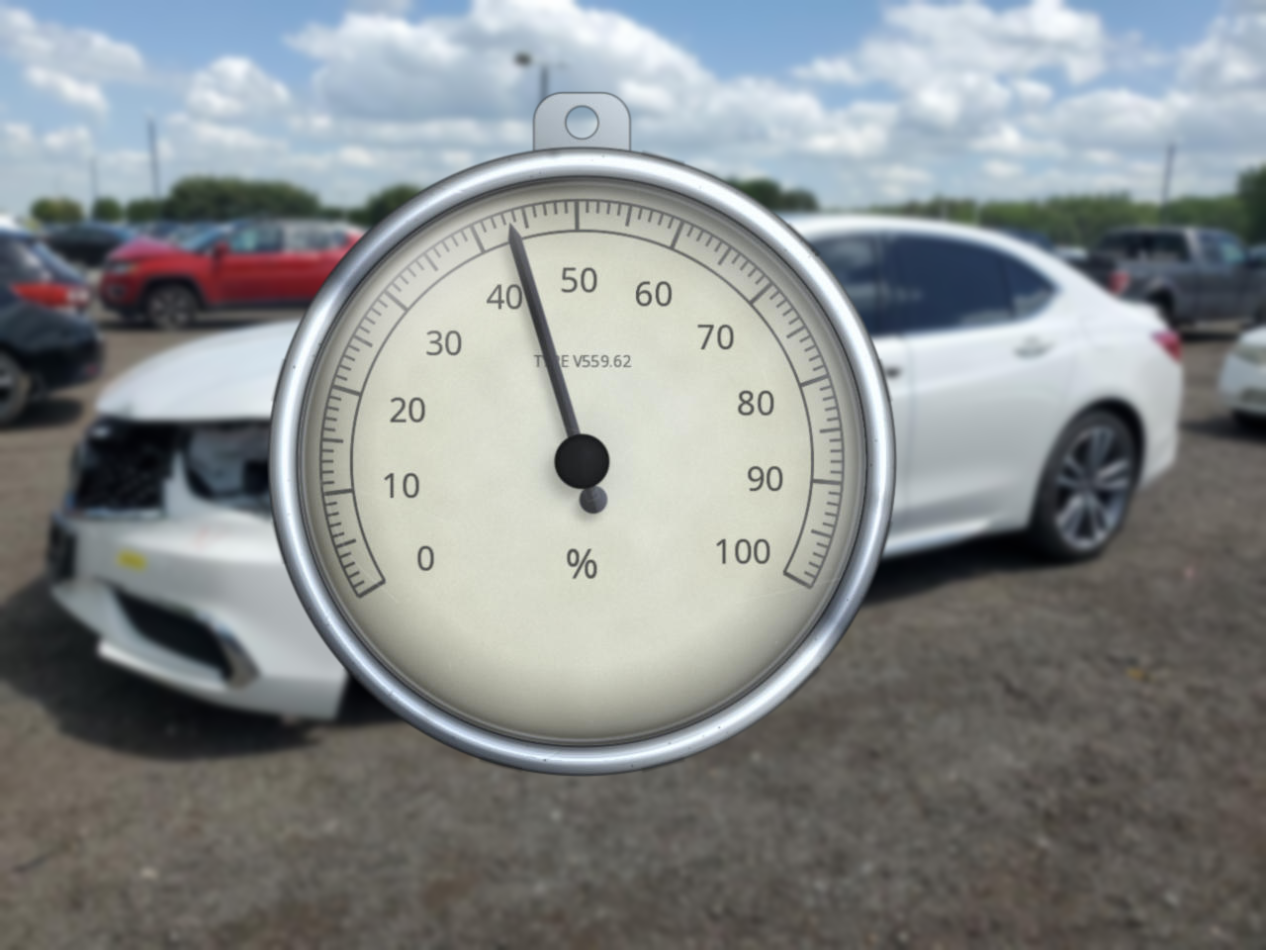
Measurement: 43.5
